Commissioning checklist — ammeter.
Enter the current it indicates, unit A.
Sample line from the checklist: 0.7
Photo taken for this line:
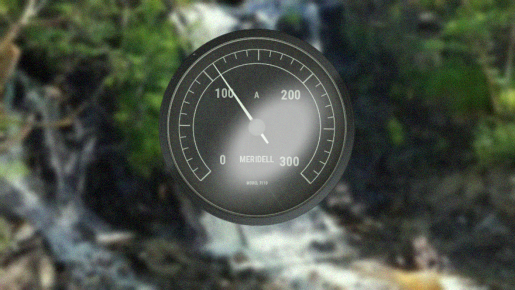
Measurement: 110
